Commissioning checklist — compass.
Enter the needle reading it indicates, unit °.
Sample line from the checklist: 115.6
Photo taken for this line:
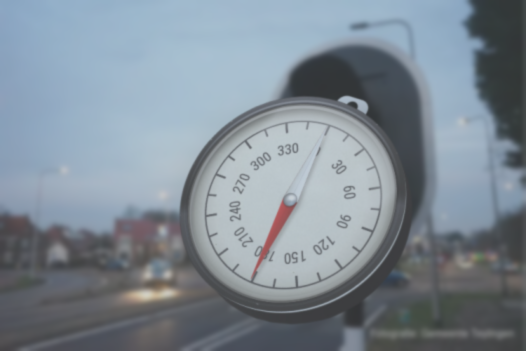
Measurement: 180
